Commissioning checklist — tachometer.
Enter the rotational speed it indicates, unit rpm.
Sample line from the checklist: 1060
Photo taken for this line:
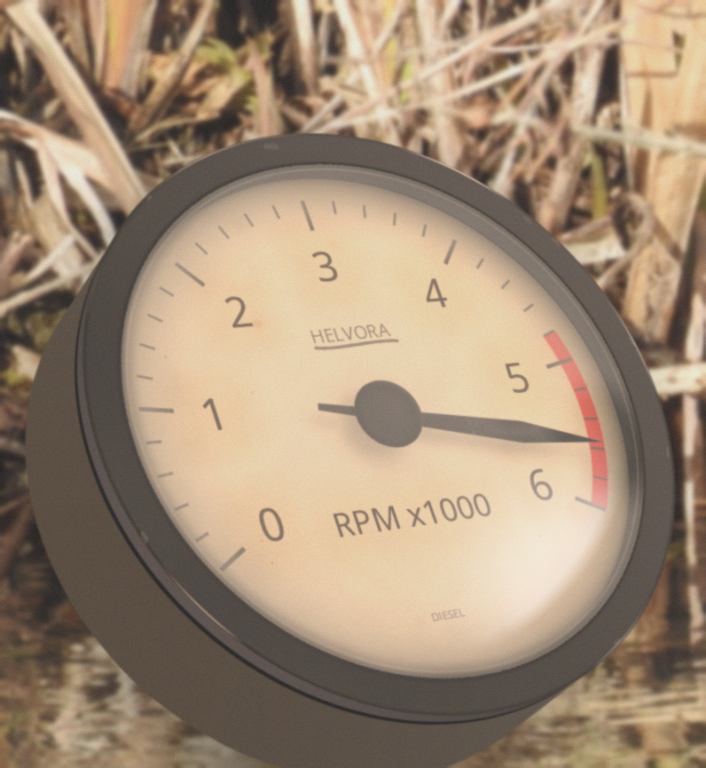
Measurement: 5600
